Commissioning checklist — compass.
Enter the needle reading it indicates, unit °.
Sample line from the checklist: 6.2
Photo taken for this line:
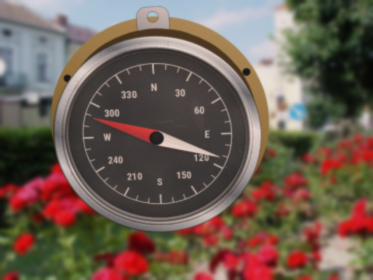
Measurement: 290
